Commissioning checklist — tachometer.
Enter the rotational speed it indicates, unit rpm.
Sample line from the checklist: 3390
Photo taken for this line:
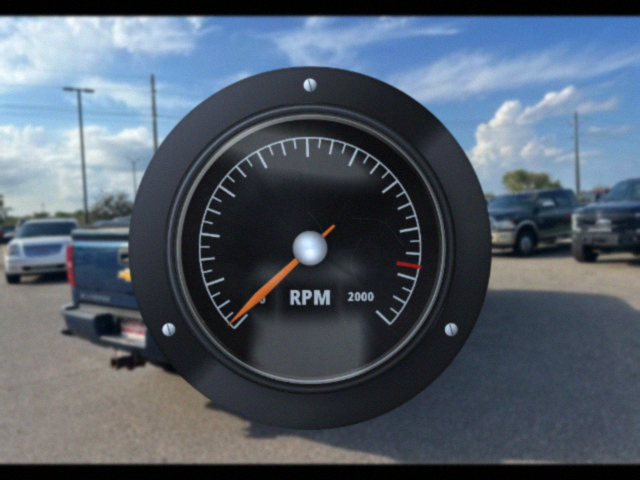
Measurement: 25
